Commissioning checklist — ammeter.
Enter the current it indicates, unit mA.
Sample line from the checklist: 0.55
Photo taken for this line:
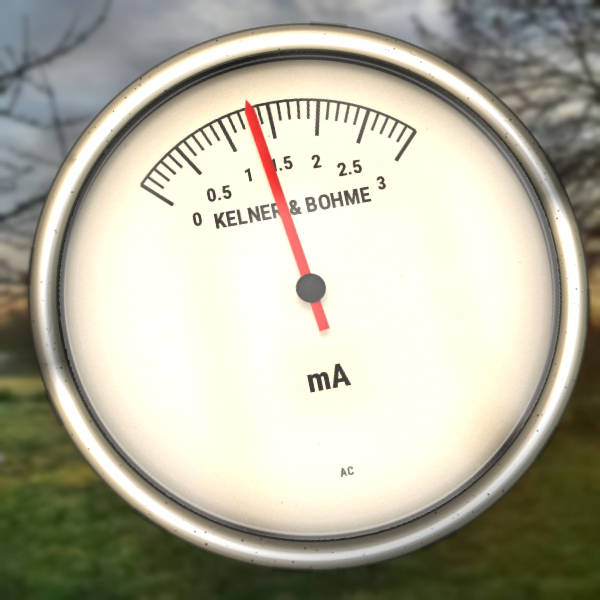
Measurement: 1.3
